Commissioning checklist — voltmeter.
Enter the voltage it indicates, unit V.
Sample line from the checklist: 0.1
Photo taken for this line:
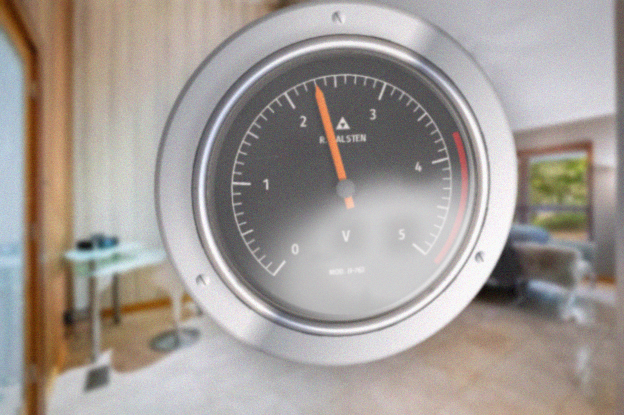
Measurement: 2.3
